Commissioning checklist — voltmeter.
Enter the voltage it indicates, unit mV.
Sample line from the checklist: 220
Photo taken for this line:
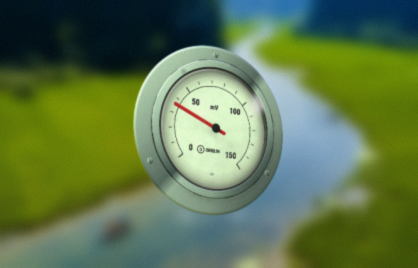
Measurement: 35
